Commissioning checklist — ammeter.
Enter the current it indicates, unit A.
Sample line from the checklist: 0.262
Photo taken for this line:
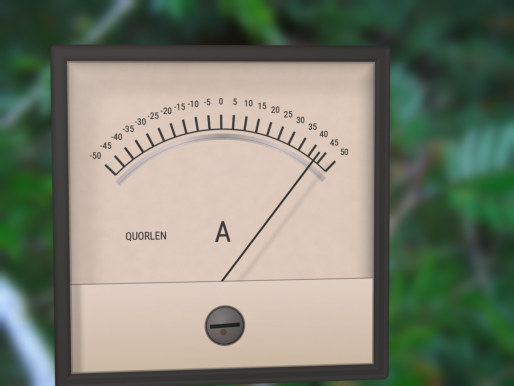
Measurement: 42.5
